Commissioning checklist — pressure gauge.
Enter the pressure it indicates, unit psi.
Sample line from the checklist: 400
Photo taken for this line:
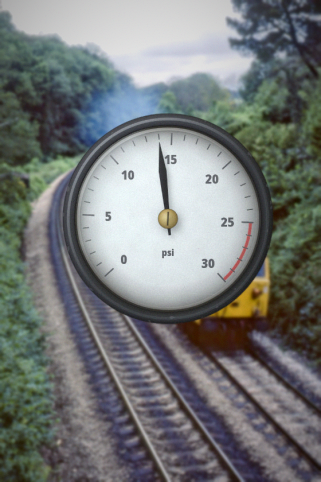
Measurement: 14
